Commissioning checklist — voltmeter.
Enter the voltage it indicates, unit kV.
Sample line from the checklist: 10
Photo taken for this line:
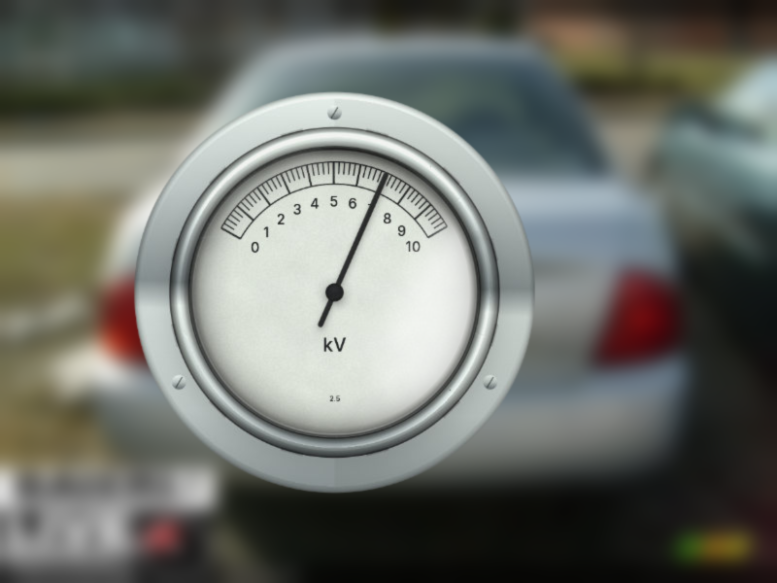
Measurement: 7
